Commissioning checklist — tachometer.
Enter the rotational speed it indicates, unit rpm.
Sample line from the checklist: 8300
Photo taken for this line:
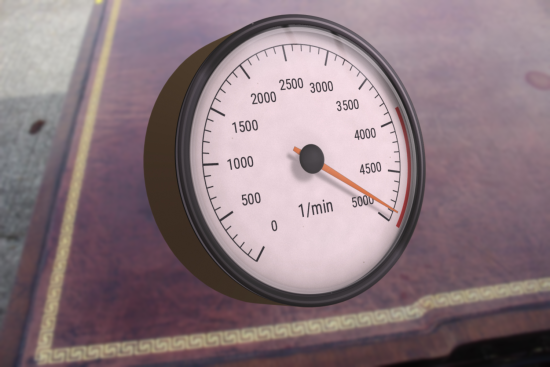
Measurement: 4900
